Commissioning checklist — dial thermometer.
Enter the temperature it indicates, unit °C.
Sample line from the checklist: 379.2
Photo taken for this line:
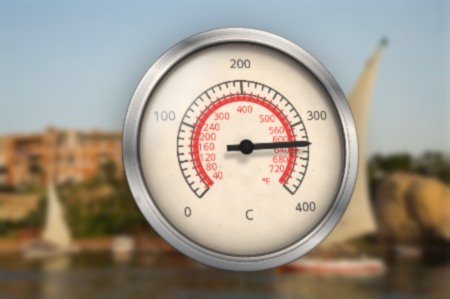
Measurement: 330
